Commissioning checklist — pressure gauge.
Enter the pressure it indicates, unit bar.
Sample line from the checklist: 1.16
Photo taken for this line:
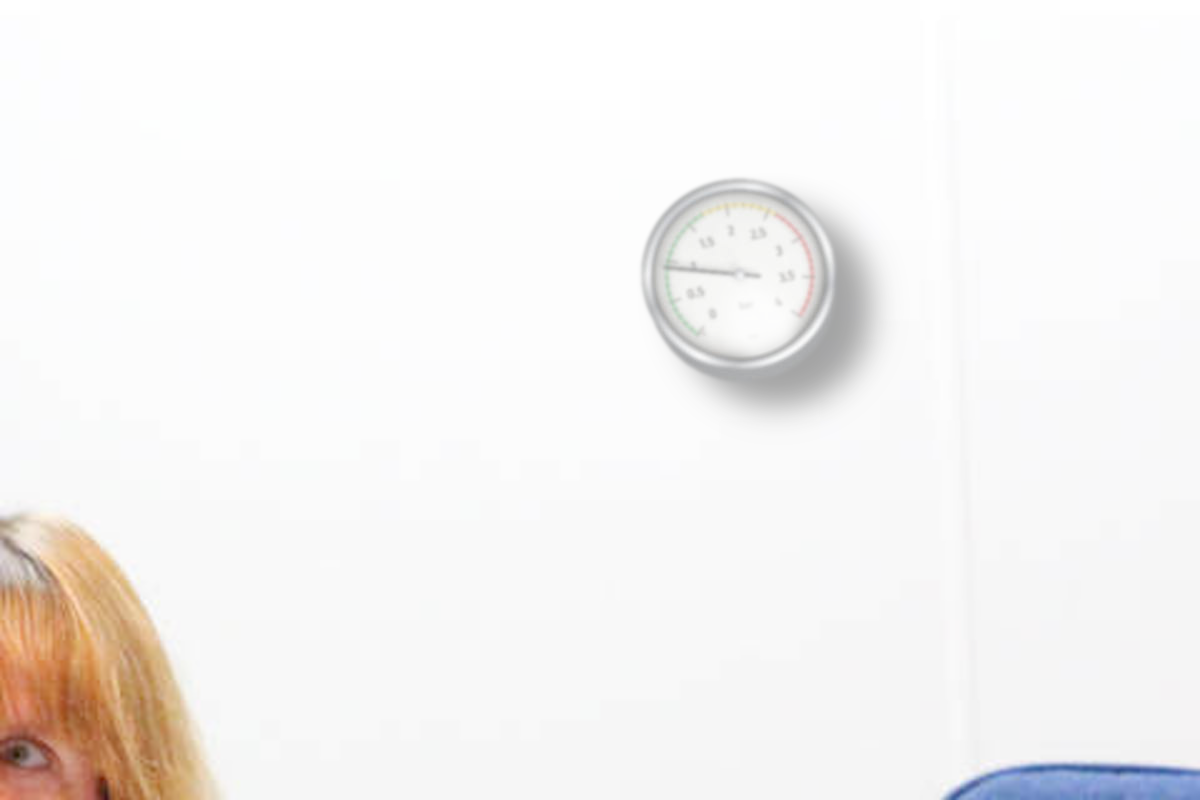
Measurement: 0.9
